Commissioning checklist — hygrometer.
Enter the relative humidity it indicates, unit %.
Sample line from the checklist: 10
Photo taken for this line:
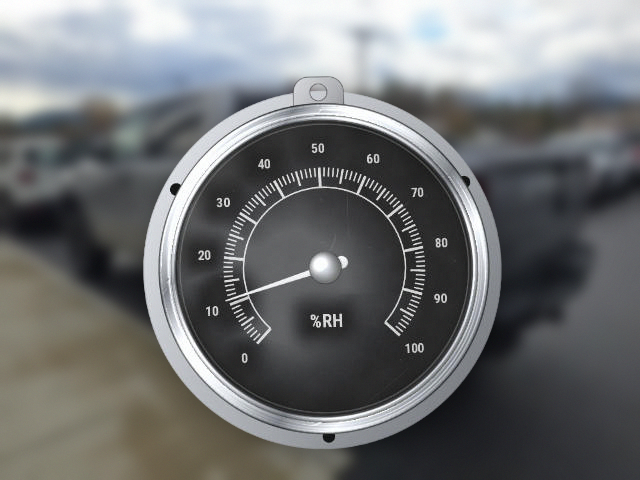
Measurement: 11
